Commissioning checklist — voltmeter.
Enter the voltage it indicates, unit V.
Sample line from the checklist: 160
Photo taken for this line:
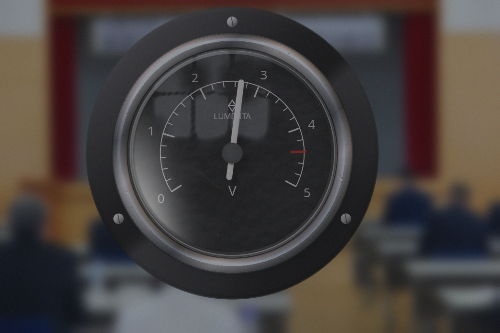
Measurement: 2.7
